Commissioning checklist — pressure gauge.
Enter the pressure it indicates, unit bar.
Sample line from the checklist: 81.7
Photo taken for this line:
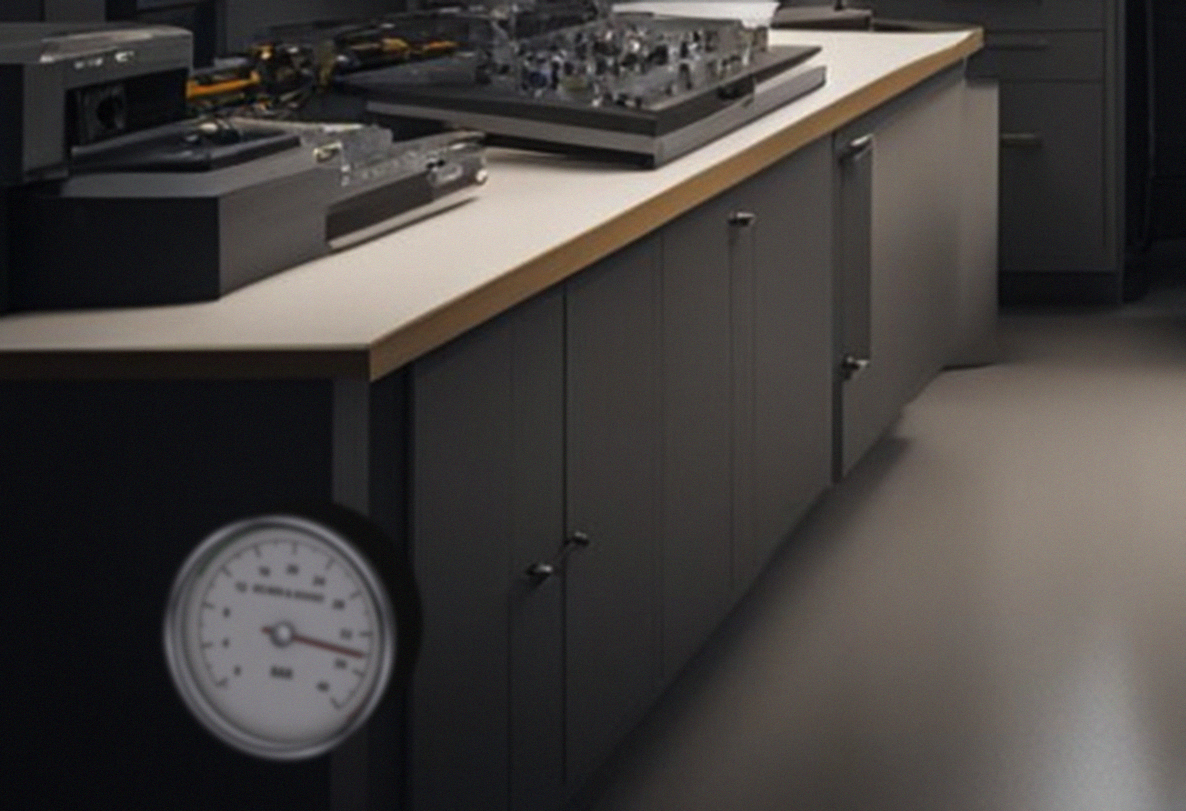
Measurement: 34
